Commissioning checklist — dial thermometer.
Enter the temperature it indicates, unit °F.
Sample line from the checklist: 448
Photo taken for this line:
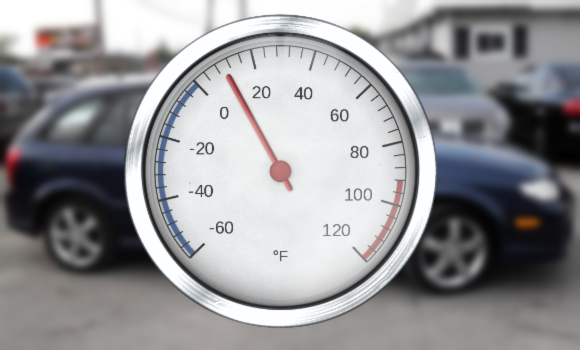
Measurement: 10
